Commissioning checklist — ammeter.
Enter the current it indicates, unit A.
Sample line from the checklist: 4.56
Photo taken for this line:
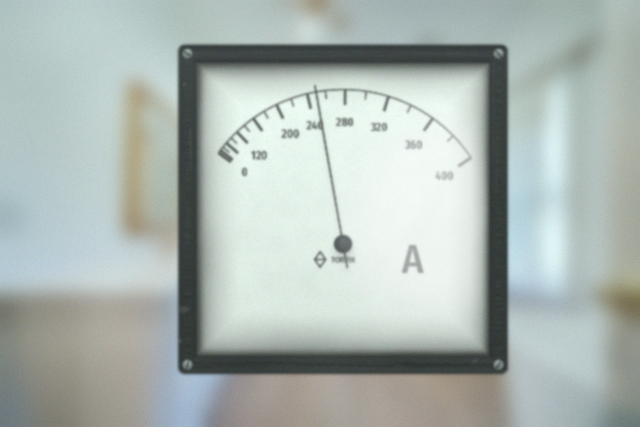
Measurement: 250
